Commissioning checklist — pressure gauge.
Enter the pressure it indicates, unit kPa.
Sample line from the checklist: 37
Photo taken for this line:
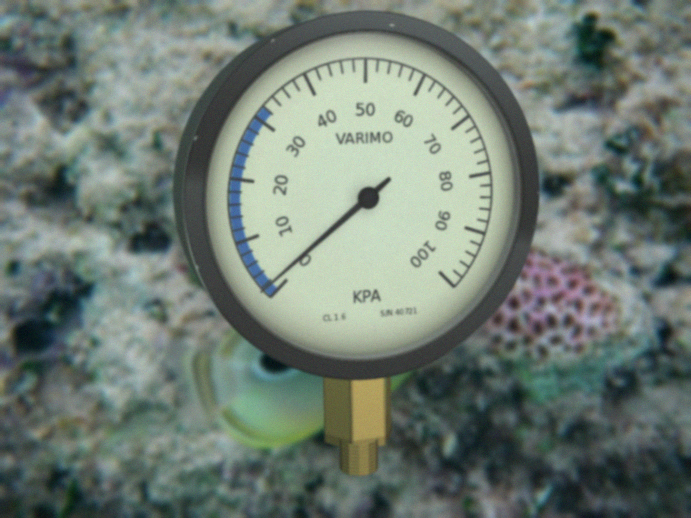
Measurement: 2
